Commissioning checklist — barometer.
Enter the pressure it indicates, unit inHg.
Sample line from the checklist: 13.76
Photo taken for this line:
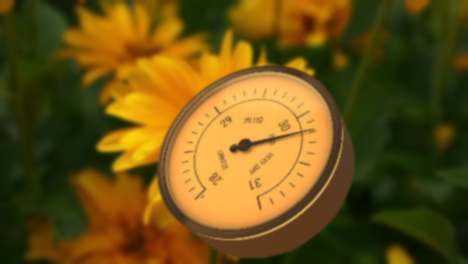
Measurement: 30.2
